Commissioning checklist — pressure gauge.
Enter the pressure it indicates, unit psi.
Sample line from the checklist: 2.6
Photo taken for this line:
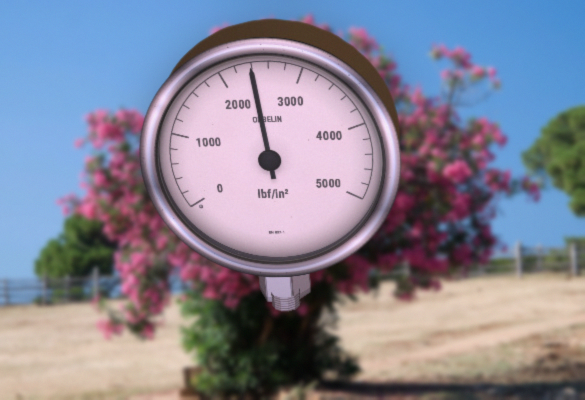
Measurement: 2400
